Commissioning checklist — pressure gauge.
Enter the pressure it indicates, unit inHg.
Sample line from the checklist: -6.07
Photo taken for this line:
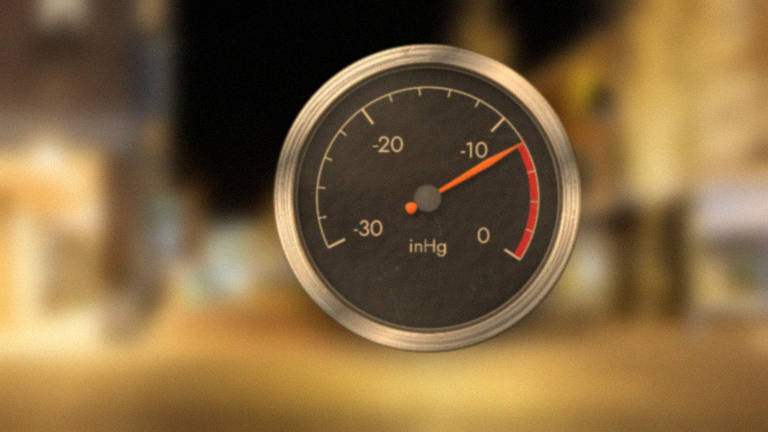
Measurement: -8
